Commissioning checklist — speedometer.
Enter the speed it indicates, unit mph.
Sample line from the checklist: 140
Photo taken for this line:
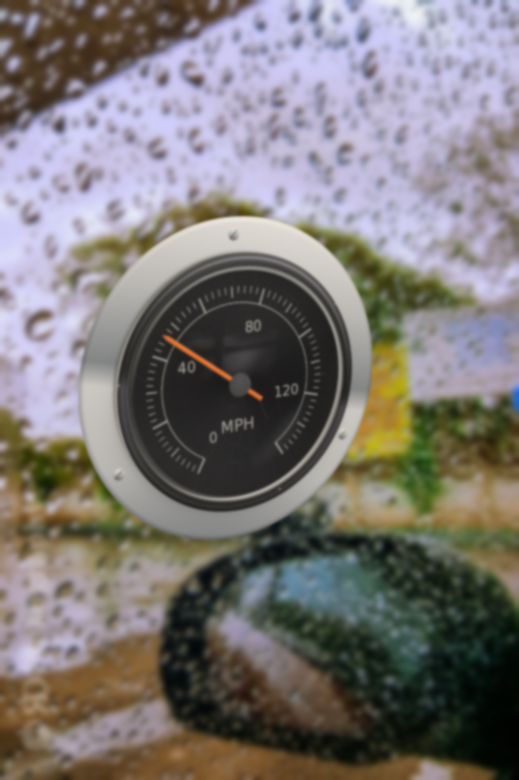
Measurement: 46
